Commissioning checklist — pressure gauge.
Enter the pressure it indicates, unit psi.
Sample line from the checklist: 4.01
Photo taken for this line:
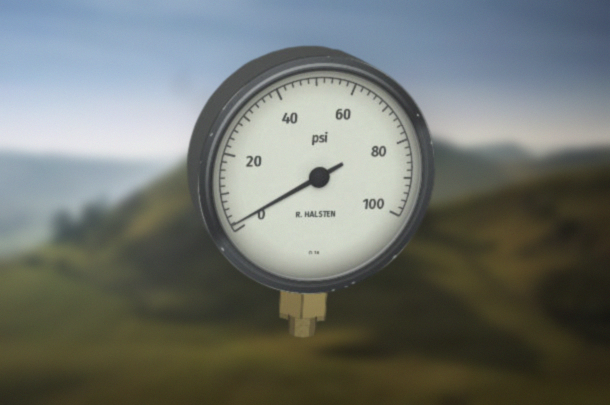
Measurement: 2
